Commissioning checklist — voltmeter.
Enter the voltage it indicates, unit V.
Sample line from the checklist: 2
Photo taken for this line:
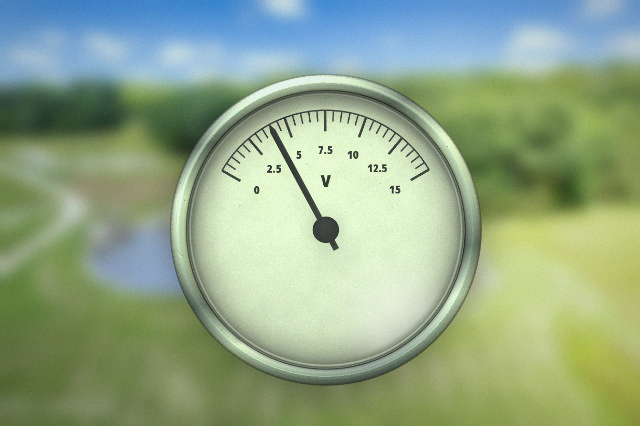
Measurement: 4
